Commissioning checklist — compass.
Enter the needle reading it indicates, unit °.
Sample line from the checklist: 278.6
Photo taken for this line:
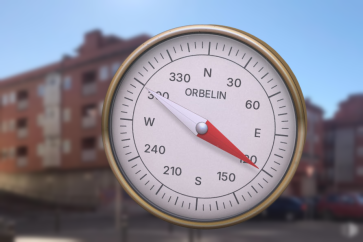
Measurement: 120
